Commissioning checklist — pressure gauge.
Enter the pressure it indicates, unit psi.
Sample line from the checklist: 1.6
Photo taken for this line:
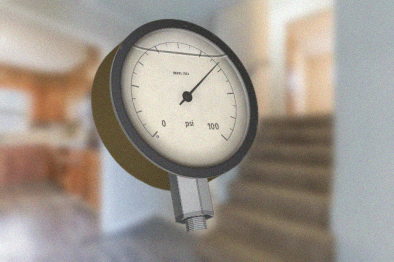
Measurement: 67.5
